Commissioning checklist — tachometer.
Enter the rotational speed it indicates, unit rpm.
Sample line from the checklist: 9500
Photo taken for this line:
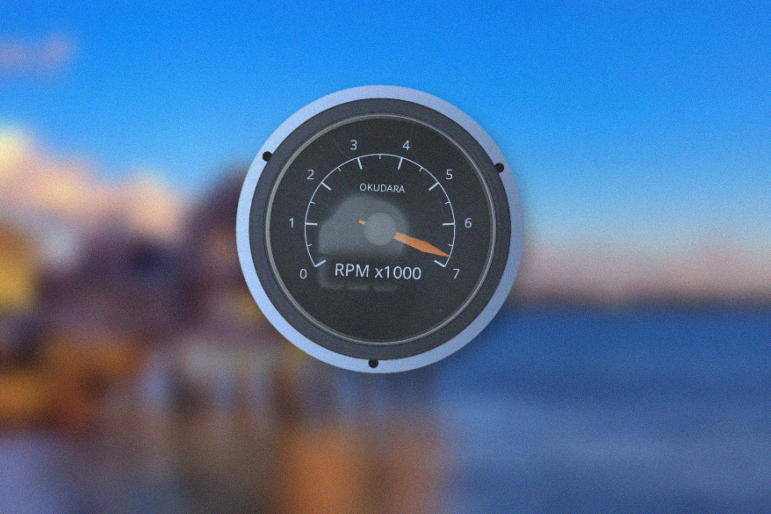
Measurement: 6750
